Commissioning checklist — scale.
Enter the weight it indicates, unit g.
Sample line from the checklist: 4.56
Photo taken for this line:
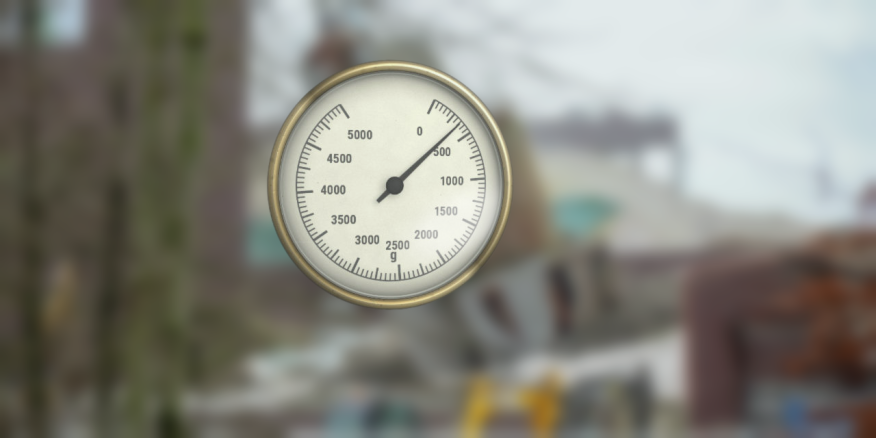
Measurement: 350
